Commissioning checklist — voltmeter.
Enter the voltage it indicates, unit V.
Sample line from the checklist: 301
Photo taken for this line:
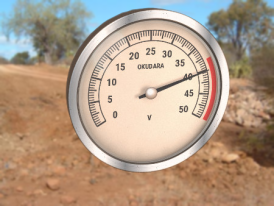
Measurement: 40
